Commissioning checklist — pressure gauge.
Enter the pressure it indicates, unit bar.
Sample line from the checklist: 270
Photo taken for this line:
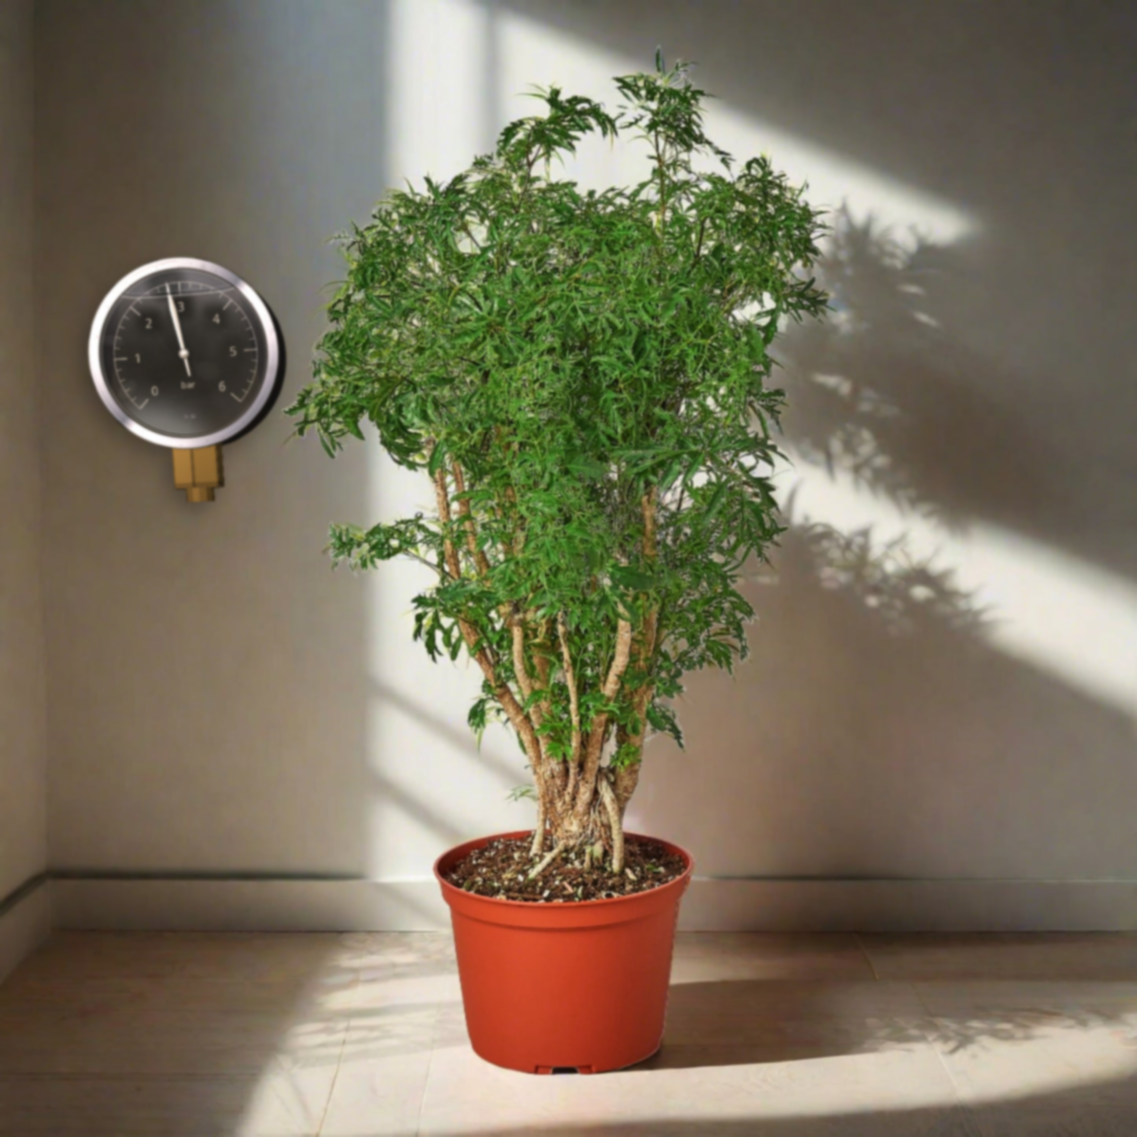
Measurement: 2.8
